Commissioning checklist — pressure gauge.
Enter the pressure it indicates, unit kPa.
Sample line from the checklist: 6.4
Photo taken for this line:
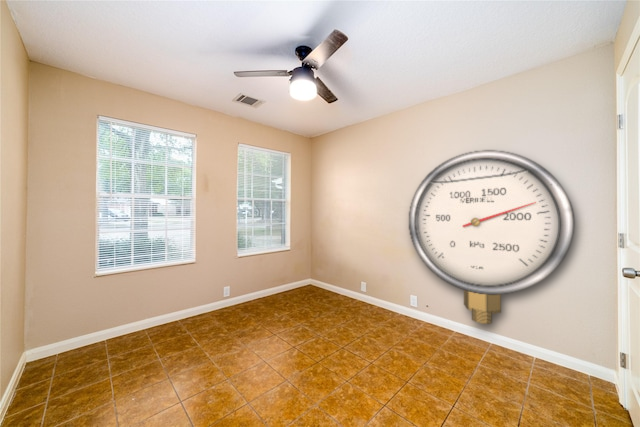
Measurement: 1900
